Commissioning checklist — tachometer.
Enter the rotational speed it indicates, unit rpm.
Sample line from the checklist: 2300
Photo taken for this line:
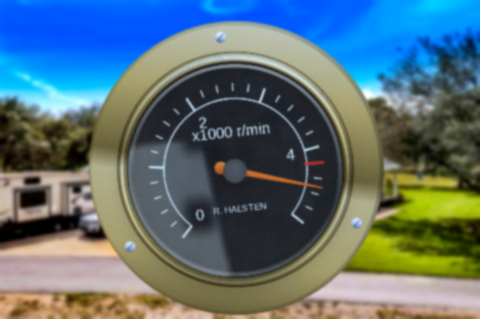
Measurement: 4500
